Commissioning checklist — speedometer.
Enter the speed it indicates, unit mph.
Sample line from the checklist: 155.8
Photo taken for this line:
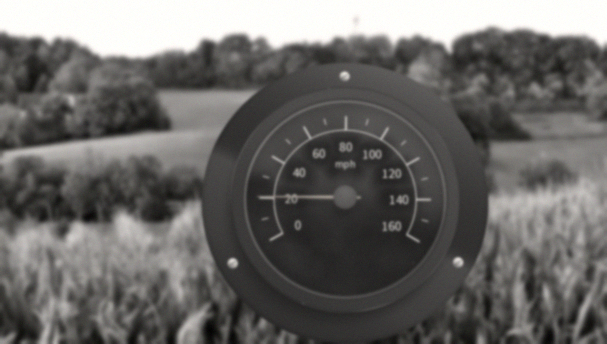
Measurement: 20
